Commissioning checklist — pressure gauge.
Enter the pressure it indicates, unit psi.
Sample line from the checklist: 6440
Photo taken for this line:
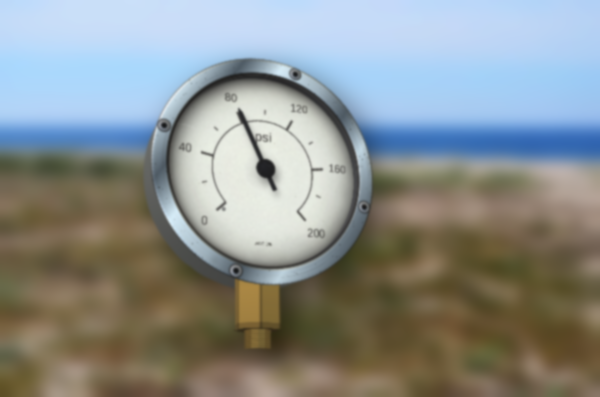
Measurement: 80
